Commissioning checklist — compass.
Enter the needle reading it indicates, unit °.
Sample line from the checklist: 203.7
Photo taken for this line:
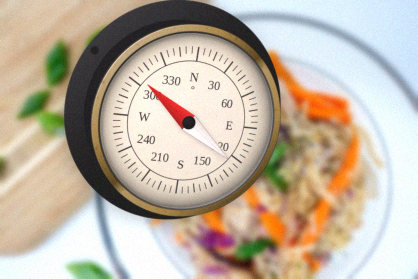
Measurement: 305
